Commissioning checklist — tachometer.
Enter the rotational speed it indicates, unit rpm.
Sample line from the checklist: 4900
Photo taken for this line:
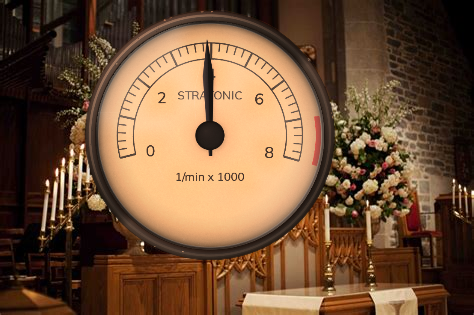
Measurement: 3900
